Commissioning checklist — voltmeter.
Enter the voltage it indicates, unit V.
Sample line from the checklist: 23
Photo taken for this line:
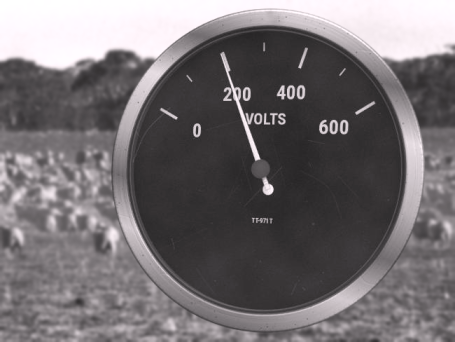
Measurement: 200
